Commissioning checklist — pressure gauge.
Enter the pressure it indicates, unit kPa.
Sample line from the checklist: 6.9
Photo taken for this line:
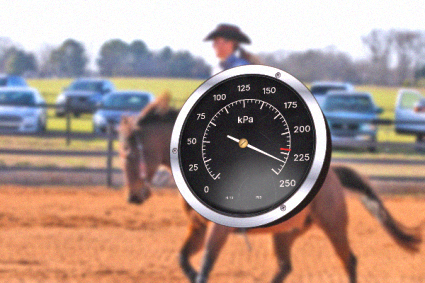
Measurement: 235
